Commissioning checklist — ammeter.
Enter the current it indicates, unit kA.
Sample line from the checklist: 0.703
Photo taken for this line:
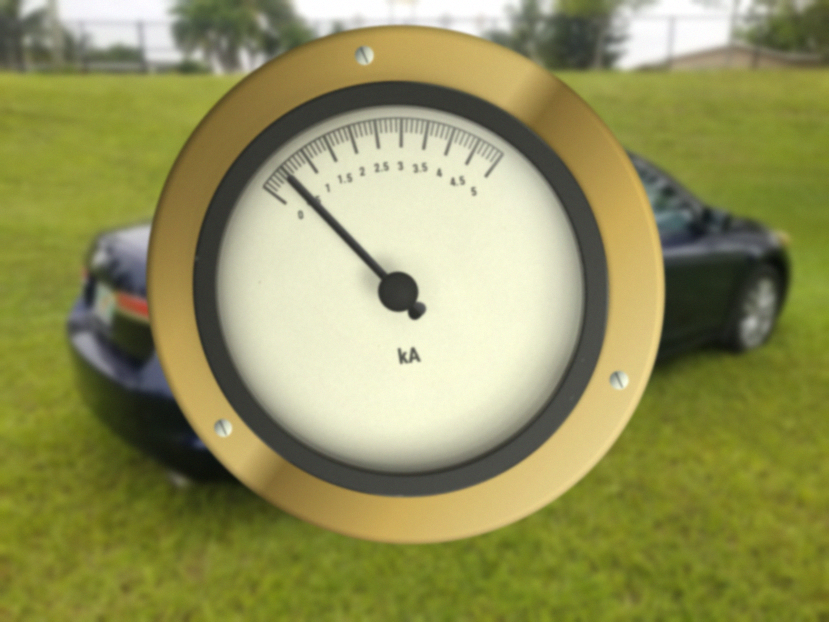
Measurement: 0.5
